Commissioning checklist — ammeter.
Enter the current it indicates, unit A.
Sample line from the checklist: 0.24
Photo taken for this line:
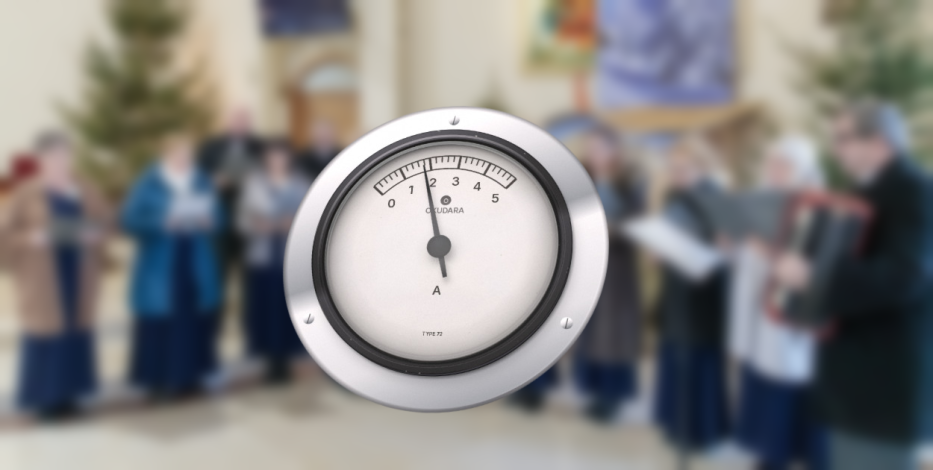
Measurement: 1.8
